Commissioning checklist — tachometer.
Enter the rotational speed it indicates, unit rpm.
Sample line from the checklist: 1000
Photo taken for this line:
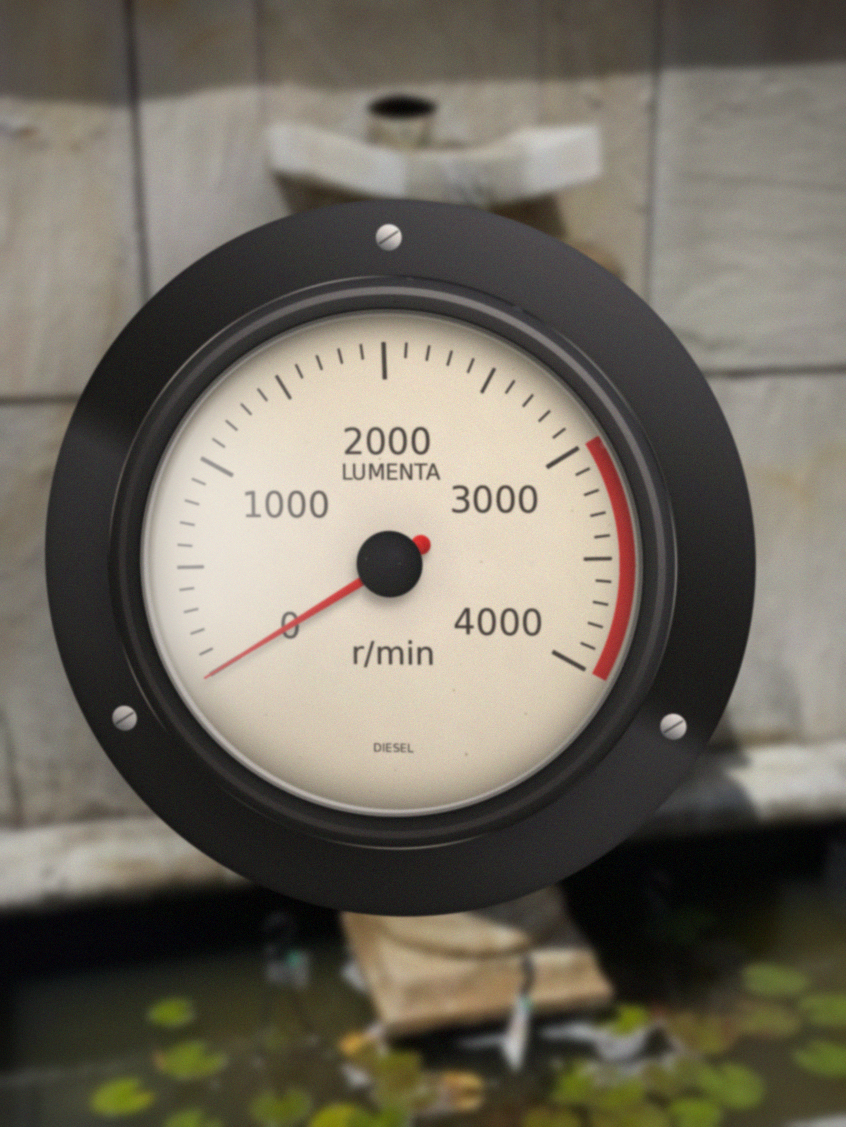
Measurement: 0
